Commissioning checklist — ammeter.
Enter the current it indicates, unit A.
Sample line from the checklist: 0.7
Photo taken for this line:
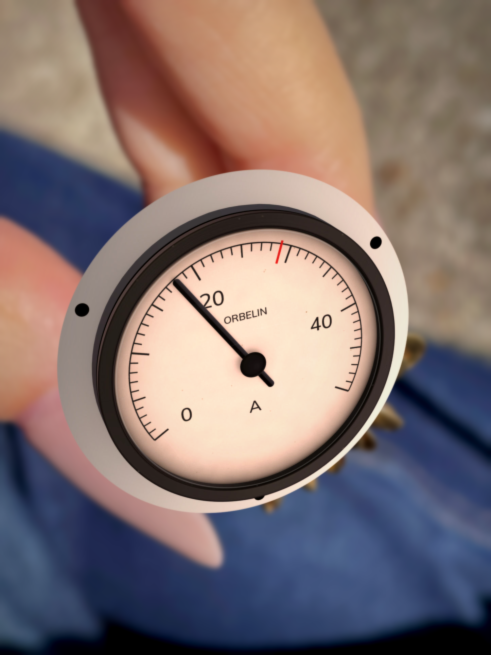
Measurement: 18
